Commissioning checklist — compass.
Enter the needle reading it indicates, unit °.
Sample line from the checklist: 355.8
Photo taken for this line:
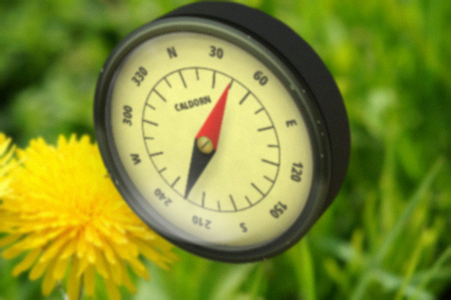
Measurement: 45
